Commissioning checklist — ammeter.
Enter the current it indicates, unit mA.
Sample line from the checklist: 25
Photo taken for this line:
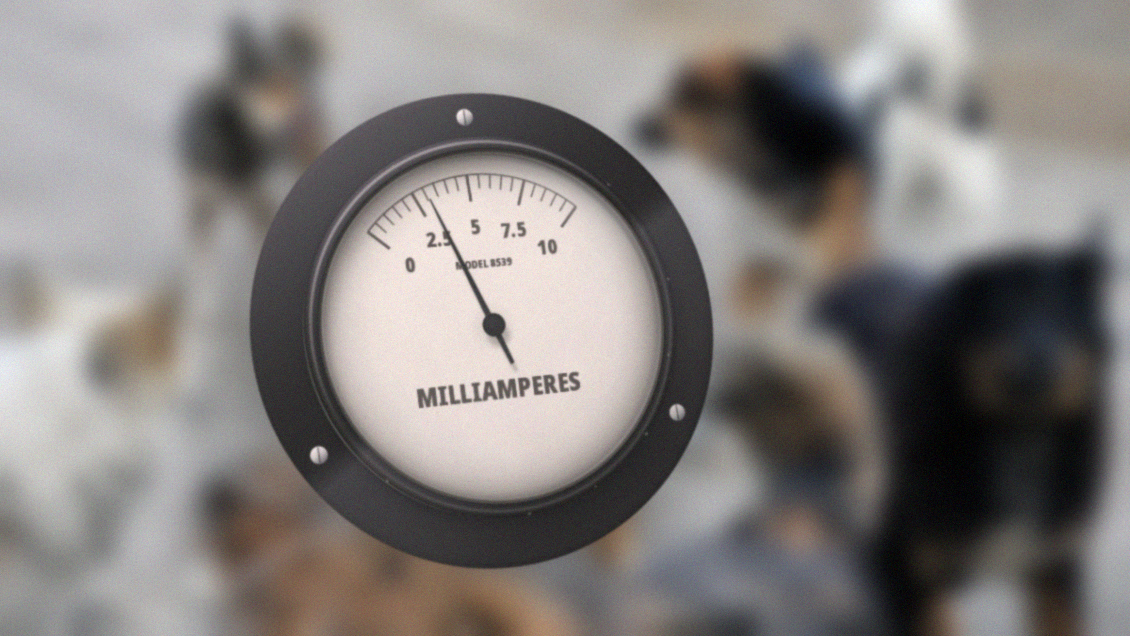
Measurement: 3
